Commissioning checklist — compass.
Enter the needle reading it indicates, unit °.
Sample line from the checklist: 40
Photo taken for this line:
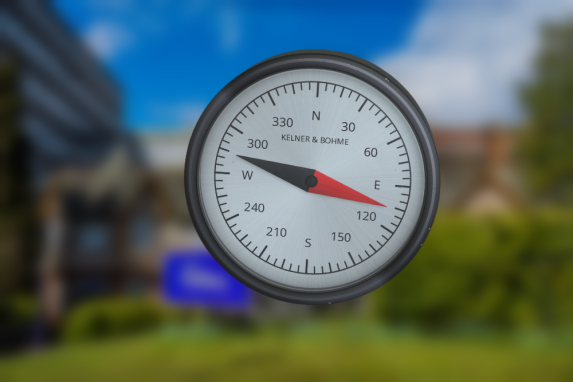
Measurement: 105
